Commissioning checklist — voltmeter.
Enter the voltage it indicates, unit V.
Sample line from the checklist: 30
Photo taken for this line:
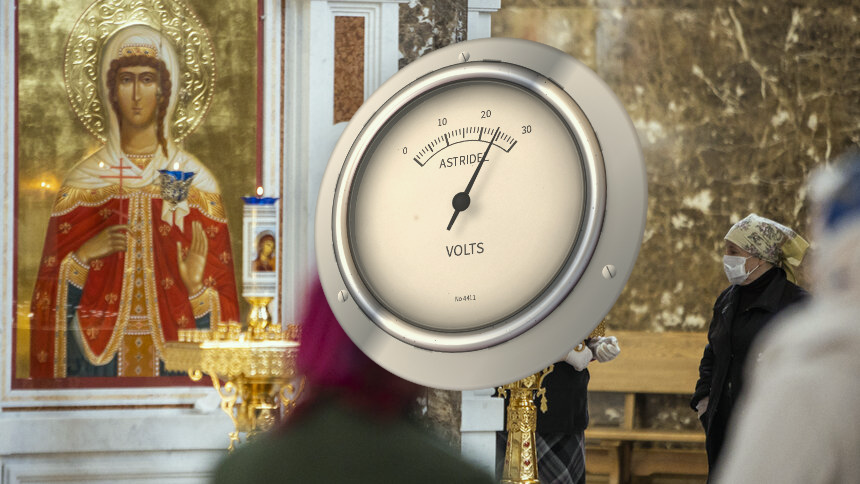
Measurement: 25
